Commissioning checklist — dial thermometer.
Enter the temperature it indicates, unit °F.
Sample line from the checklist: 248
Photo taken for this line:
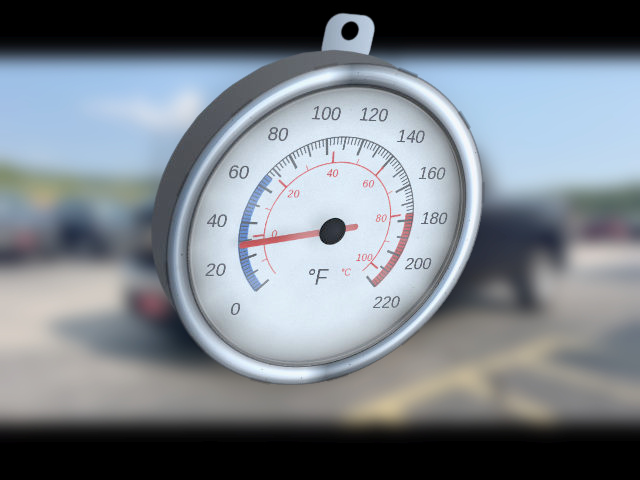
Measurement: 30
